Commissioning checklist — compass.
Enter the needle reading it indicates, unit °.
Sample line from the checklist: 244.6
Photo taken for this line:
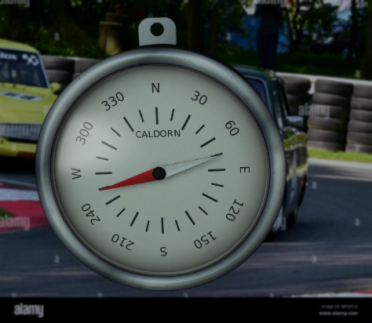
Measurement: 255
